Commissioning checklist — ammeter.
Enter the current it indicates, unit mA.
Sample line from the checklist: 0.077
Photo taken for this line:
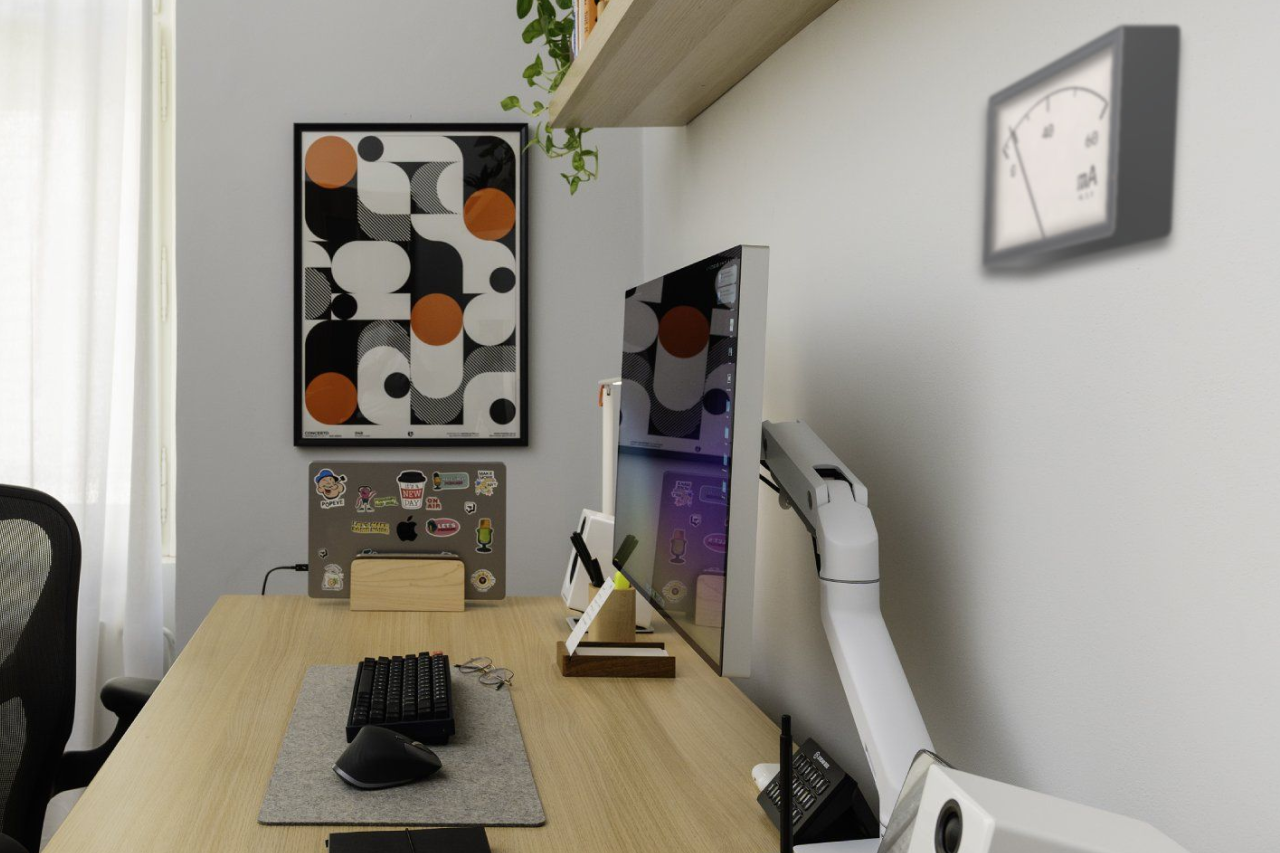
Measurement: 20
